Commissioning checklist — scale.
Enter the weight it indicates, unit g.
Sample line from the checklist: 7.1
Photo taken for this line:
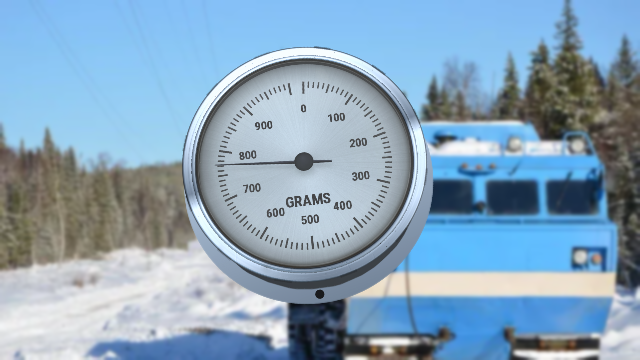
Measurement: 770
